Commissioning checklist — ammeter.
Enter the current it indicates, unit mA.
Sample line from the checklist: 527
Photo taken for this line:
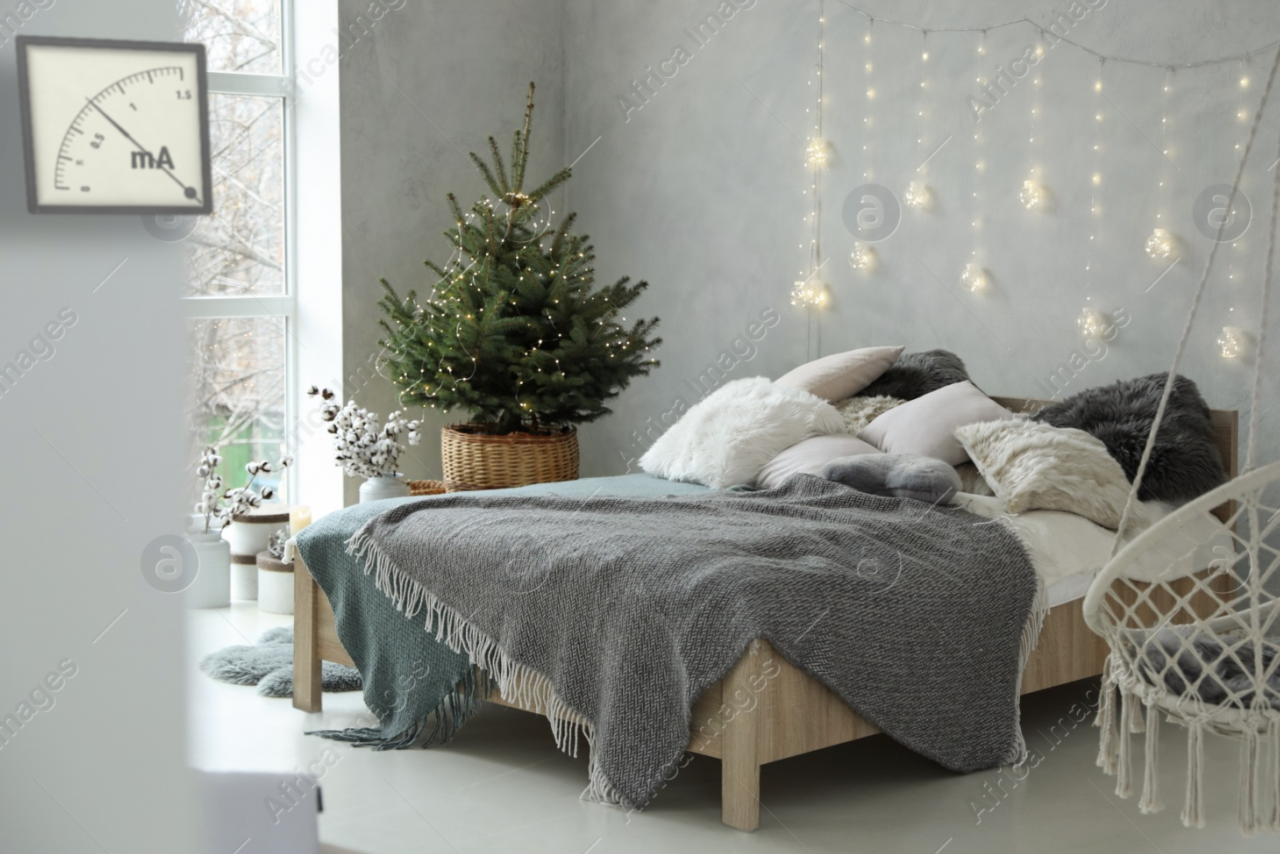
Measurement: 0.75
